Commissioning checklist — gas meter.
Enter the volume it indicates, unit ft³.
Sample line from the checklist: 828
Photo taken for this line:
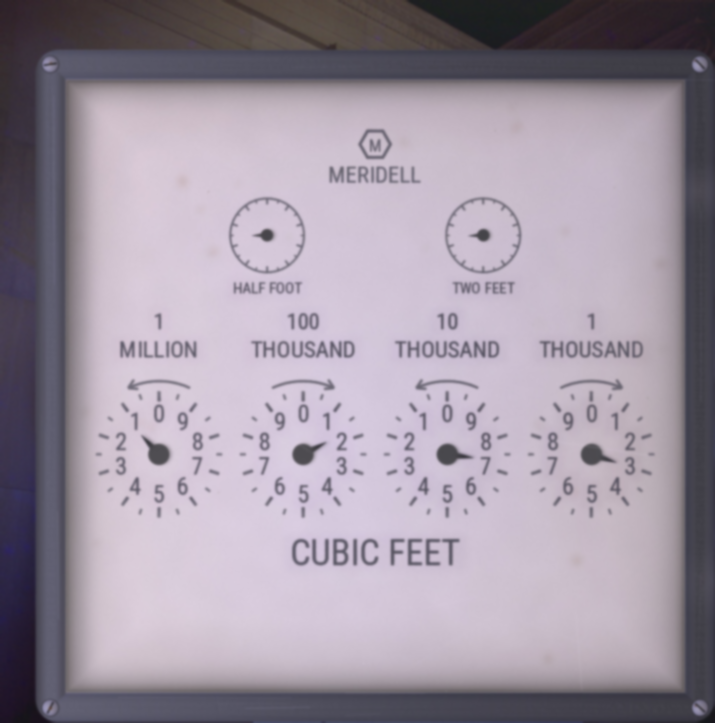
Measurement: 117300
